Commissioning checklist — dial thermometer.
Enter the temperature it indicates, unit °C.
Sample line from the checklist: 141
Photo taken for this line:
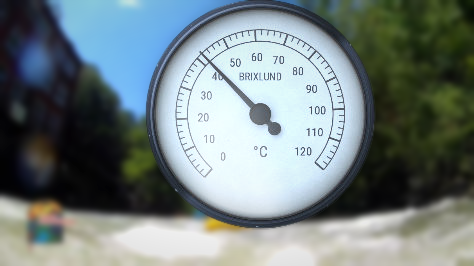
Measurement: 42
